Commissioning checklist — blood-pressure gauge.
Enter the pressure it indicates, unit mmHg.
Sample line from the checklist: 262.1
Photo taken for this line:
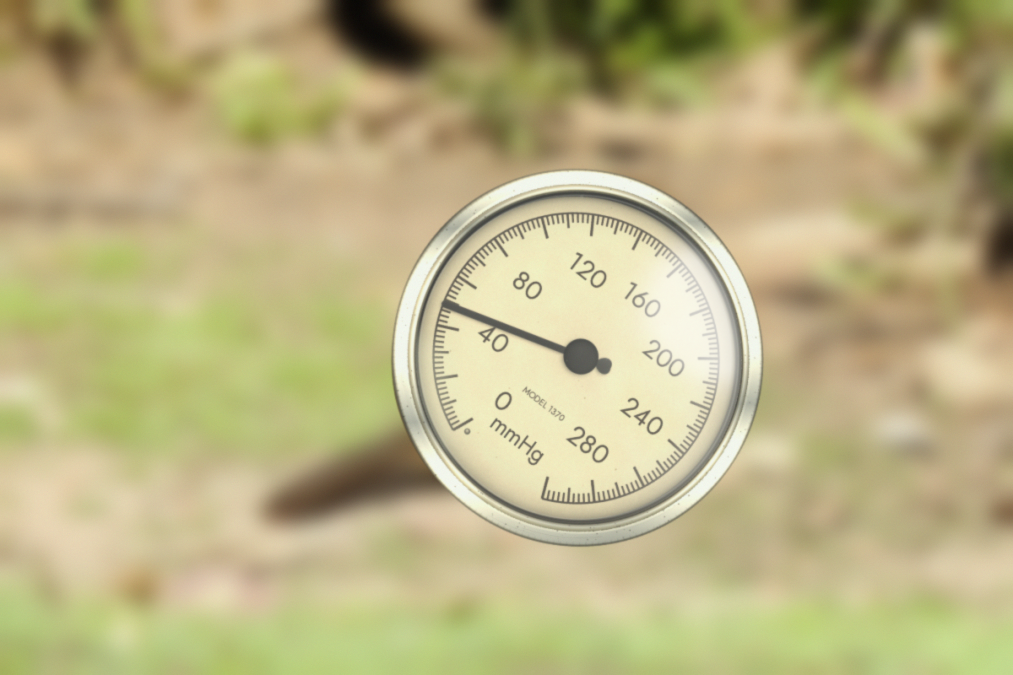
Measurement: 48
